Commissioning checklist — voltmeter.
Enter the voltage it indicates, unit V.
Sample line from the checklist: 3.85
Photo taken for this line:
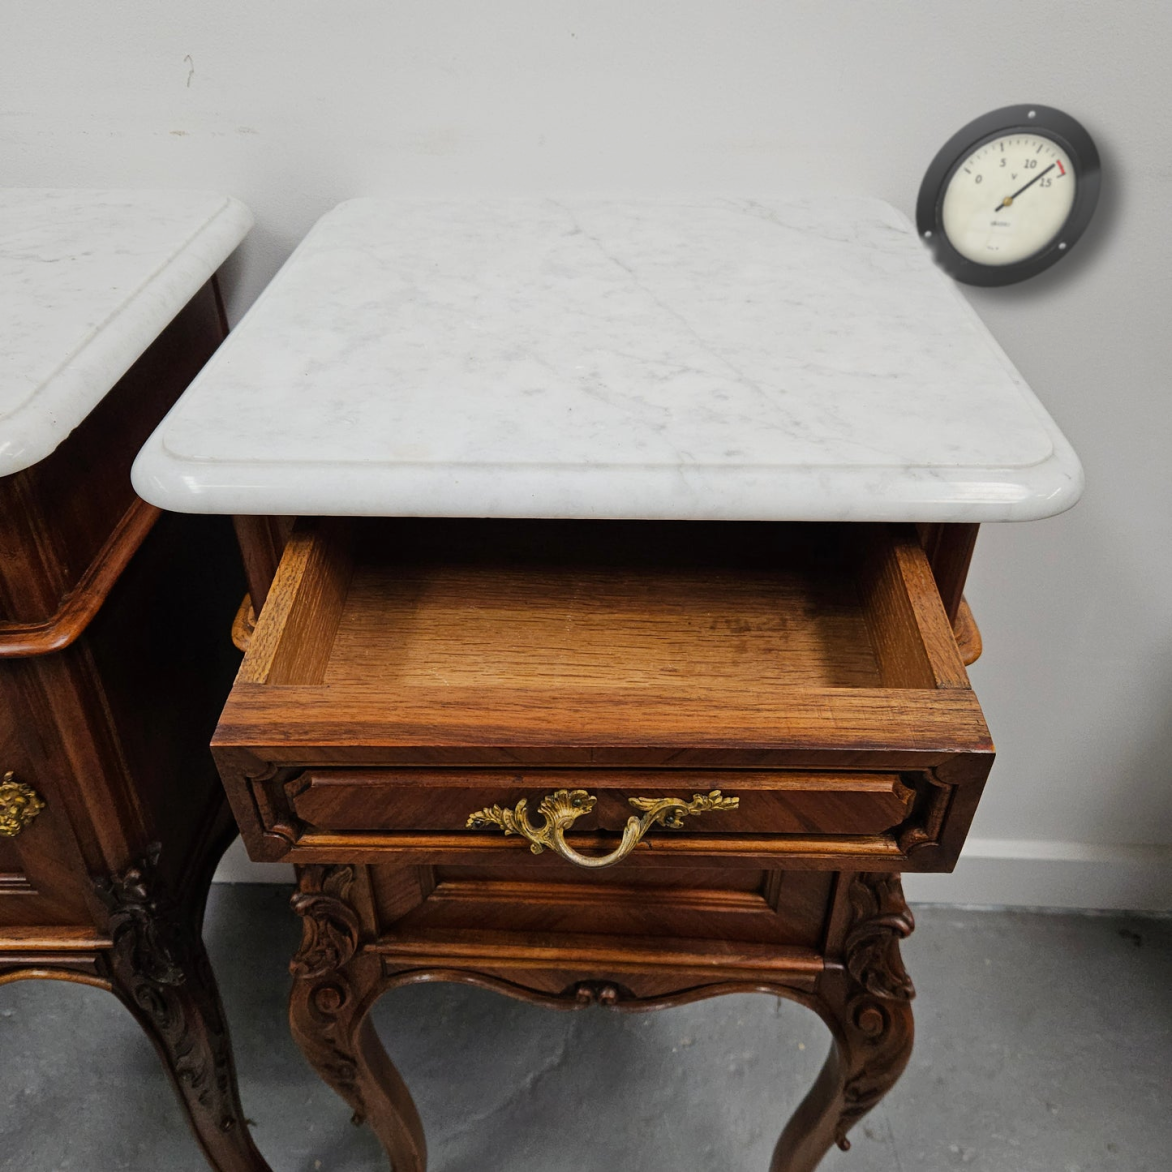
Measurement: 13
